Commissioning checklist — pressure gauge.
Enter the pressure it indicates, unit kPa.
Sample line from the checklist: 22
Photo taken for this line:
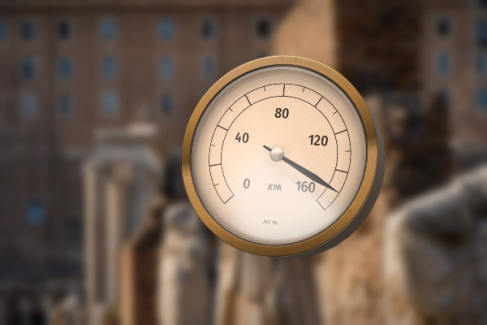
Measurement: 150
